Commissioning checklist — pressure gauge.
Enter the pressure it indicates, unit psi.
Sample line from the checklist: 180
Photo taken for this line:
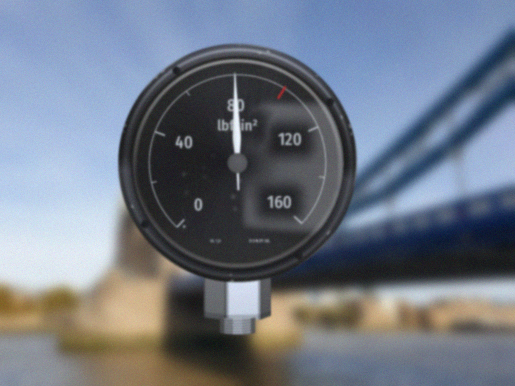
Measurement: 80
